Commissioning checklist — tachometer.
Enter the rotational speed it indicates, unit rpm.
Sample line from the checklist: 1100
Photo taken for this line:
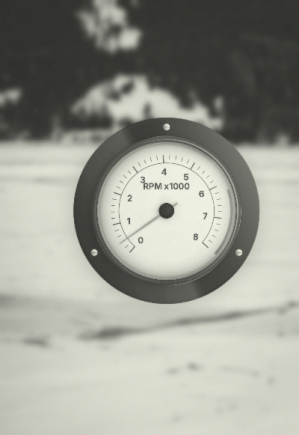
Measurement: 400
